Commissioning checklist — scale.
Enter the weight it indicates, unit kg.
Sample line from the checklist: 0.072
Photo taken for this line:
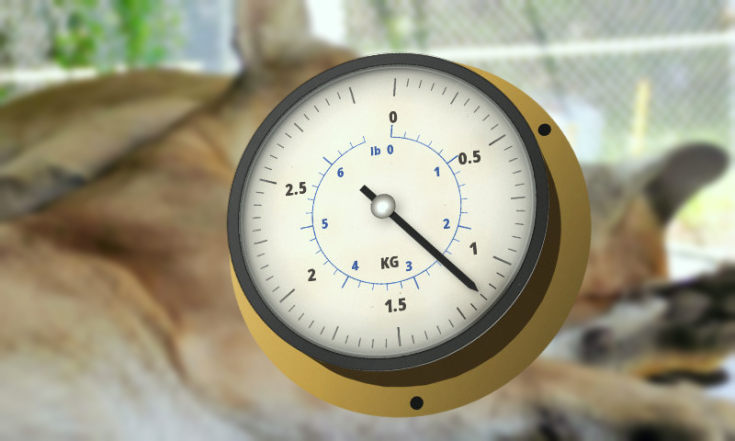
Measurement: 1.15
